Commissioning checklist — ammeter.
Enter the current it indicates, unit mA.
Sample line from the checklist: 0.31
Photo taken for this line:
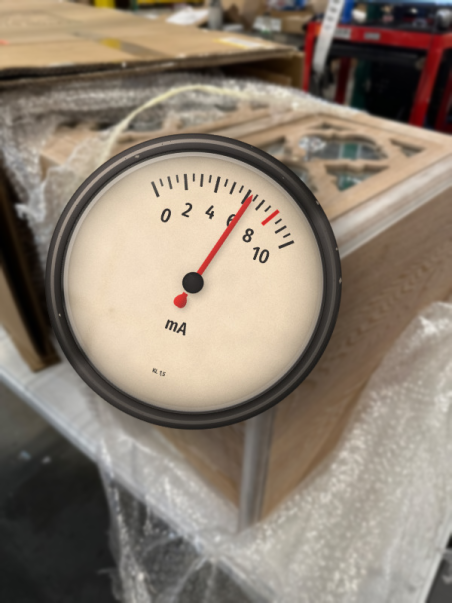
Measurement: 6.25
